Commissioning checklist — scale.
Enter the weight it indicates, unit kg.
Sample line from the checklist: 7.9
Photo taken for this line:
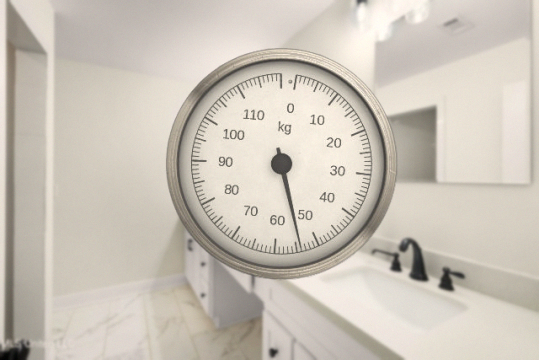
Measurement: 54
